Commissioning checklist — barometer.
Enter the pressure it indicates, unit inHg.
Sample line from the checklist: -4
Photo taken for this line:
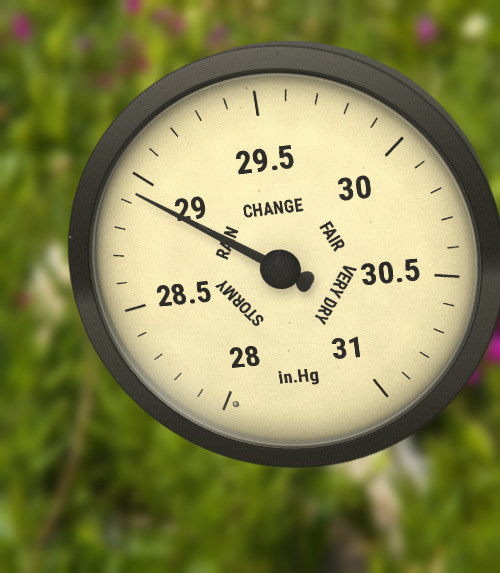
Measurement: 28.95
